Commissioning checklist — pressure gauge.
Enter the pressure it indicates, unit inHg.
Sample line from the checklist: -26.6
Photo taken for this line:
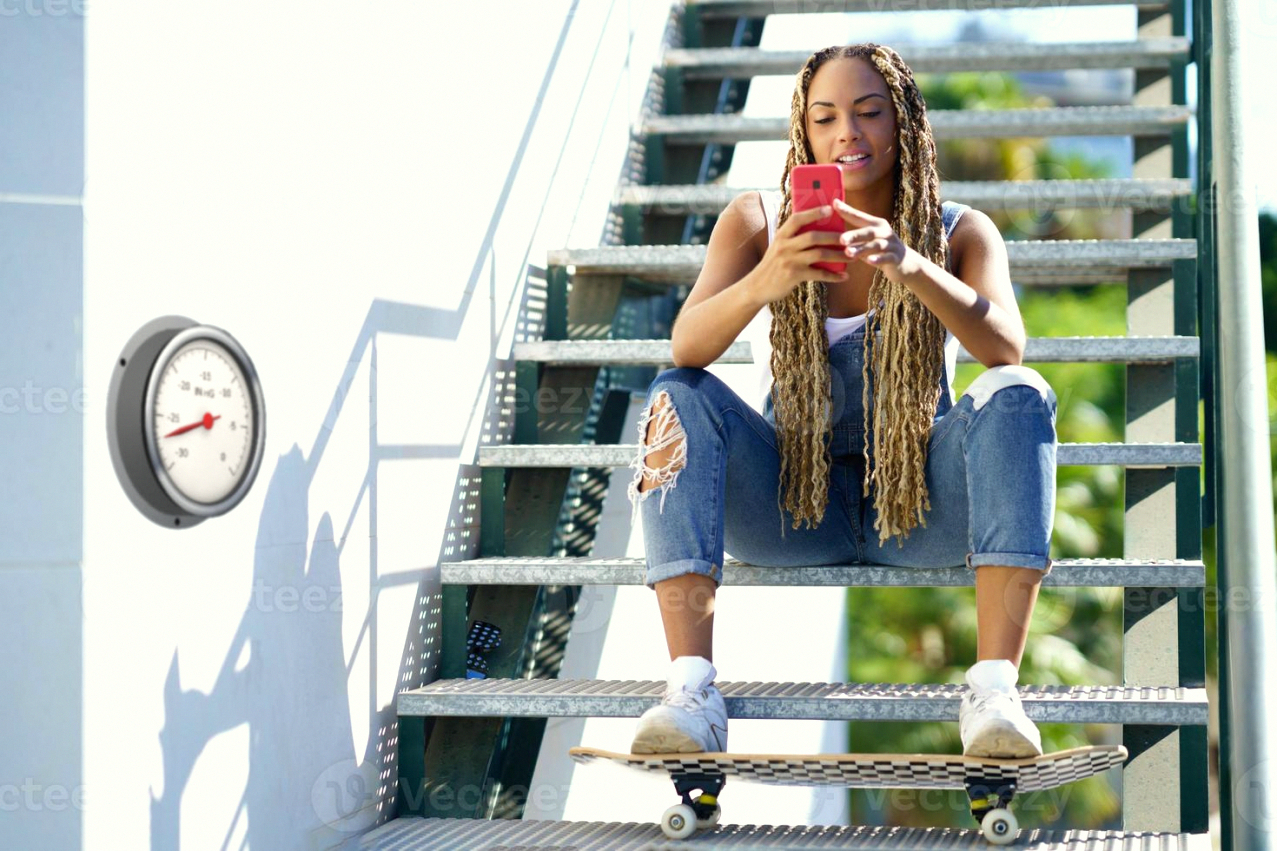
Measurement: -27
